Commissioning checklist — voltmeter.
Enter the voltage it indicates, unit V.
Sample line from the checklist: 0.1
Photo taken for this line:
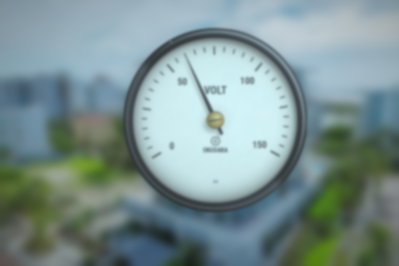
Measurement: 60
